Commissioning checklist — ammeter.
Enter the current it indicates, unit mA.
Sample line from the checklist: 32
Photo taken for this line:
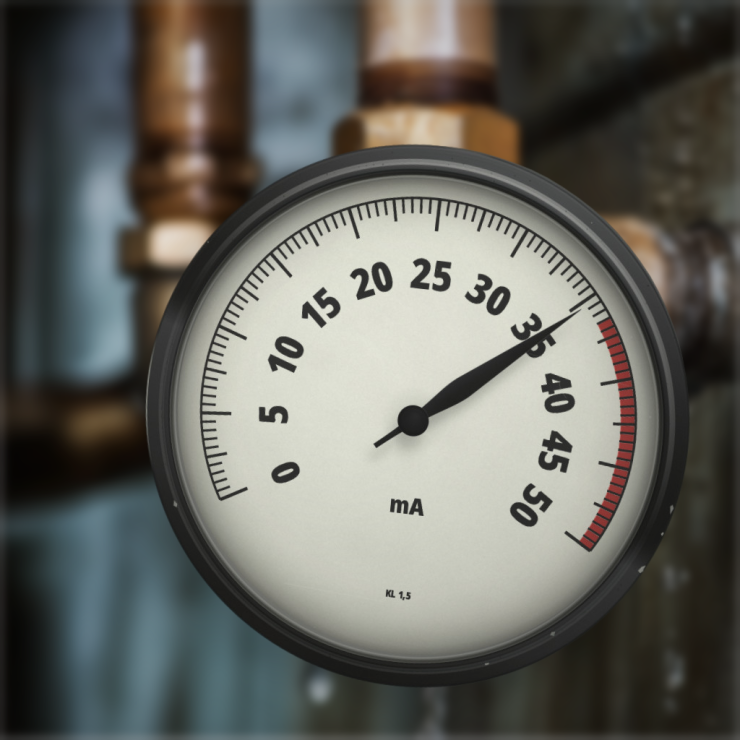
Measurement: 35.25
